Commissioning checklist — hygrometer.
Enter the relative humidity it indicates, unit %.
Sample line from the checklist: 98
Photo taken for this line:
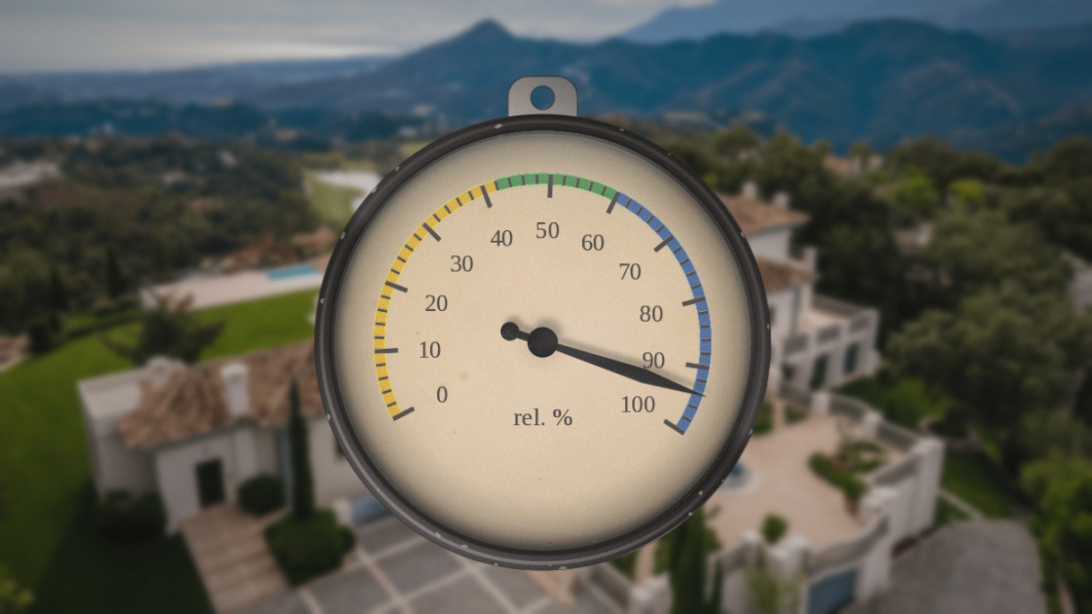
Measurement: 94
